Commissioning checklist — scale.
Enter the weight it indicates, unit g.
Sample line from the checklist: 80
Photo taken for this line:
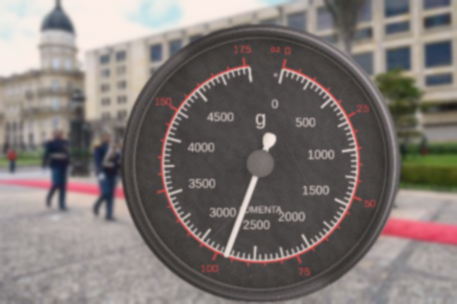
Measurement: 2750
